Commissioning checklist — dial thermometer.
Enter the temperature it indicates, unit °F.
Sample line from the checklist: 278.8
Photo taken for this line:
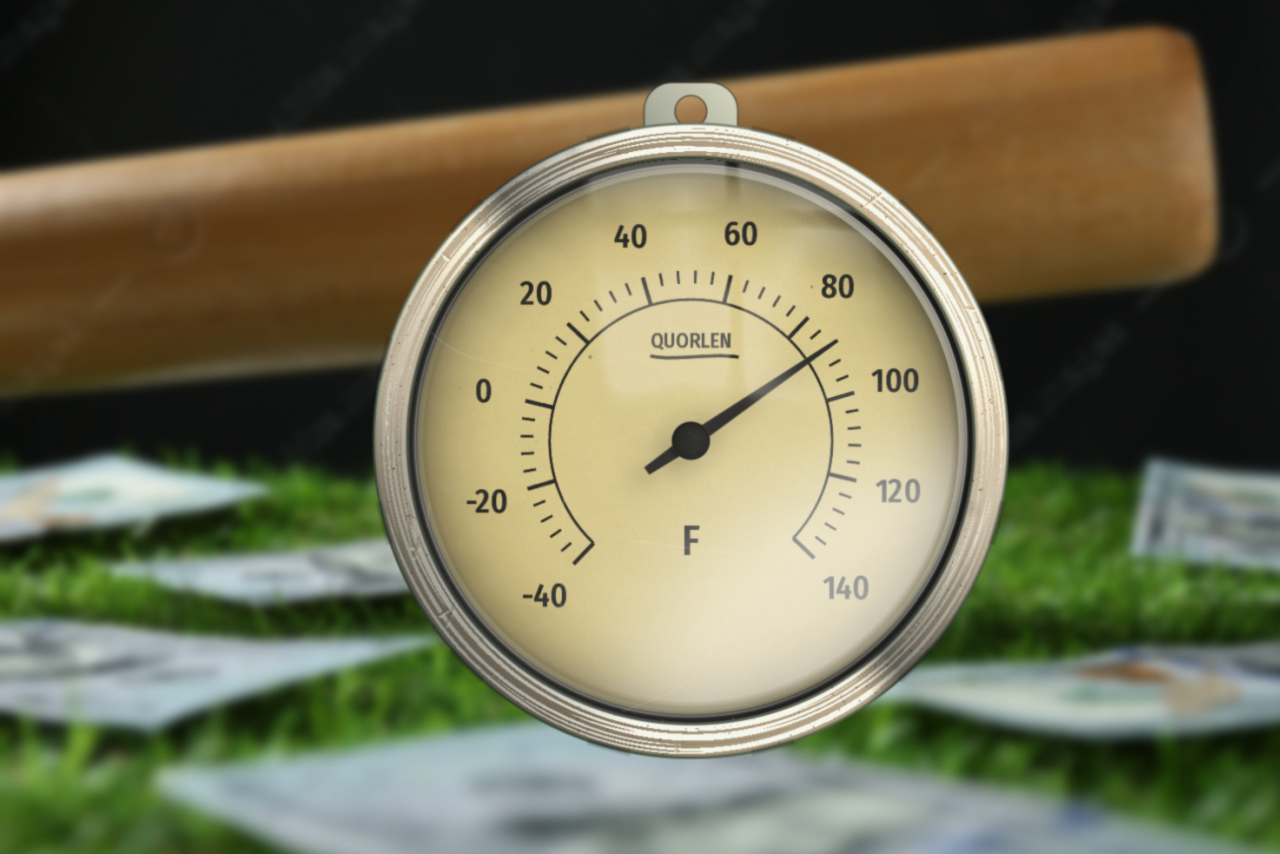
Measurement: 88
